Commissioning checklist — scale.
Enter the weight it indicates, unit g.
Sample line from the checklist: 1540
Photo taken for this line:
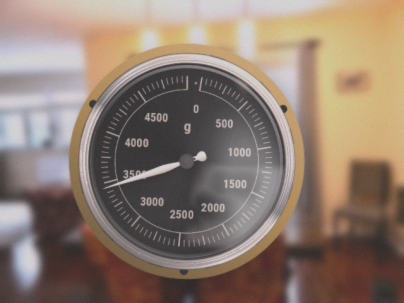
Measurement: 3450
